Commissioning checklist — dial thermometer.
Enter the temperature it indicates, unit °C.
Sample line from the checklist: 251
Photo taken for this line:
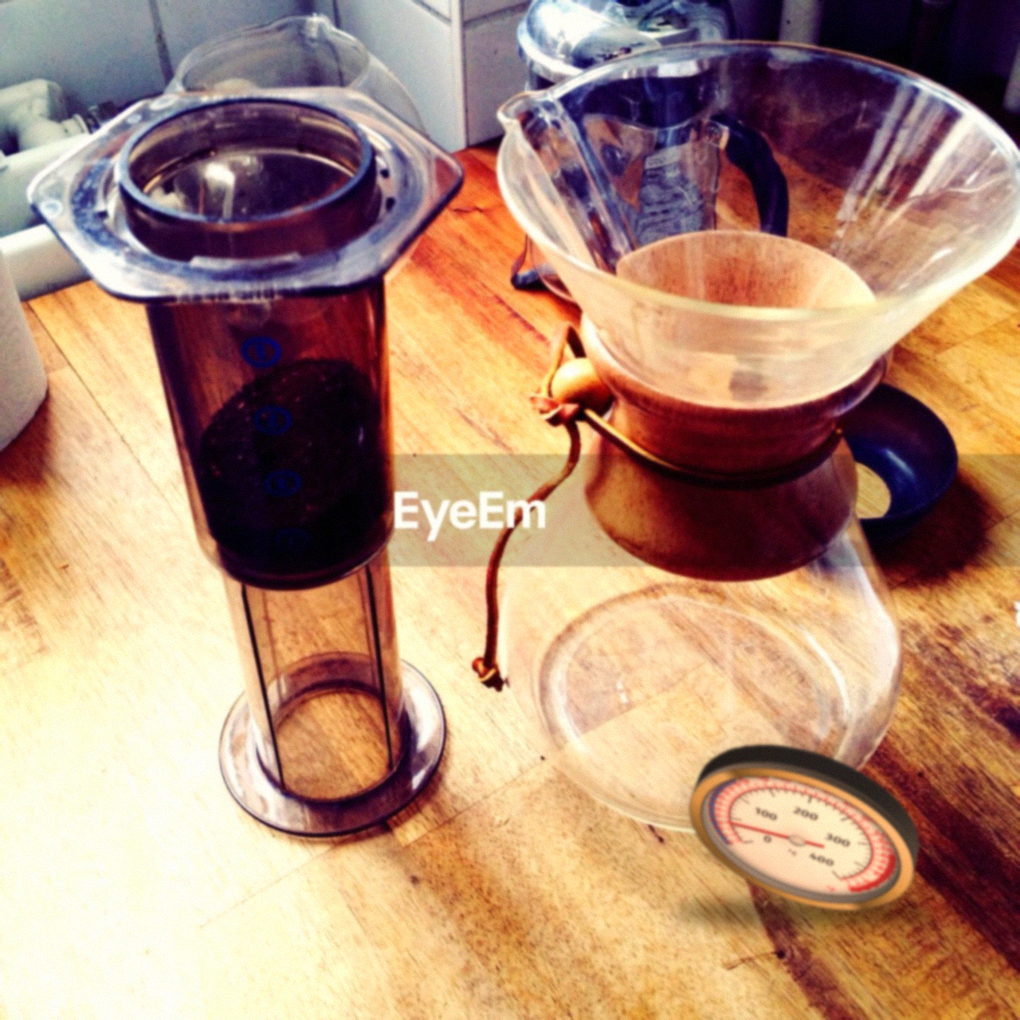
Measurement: 50
